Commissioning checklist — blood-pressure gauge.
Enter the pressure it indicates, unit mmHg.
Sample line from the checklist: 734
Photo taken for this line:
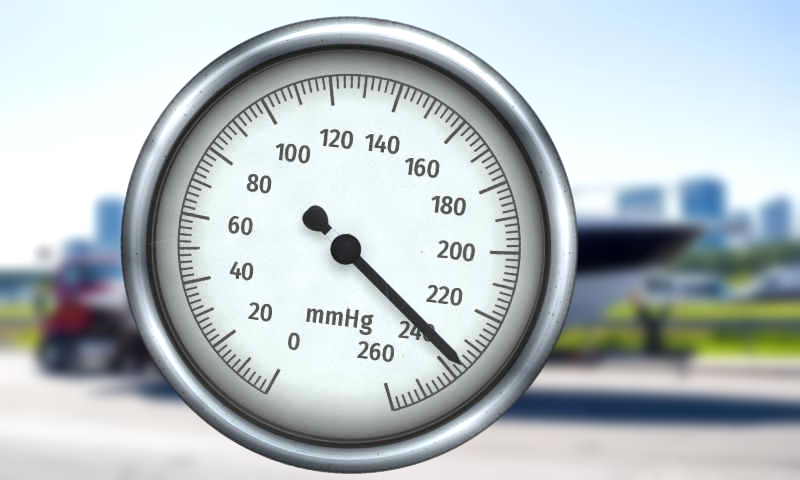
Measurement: 236
